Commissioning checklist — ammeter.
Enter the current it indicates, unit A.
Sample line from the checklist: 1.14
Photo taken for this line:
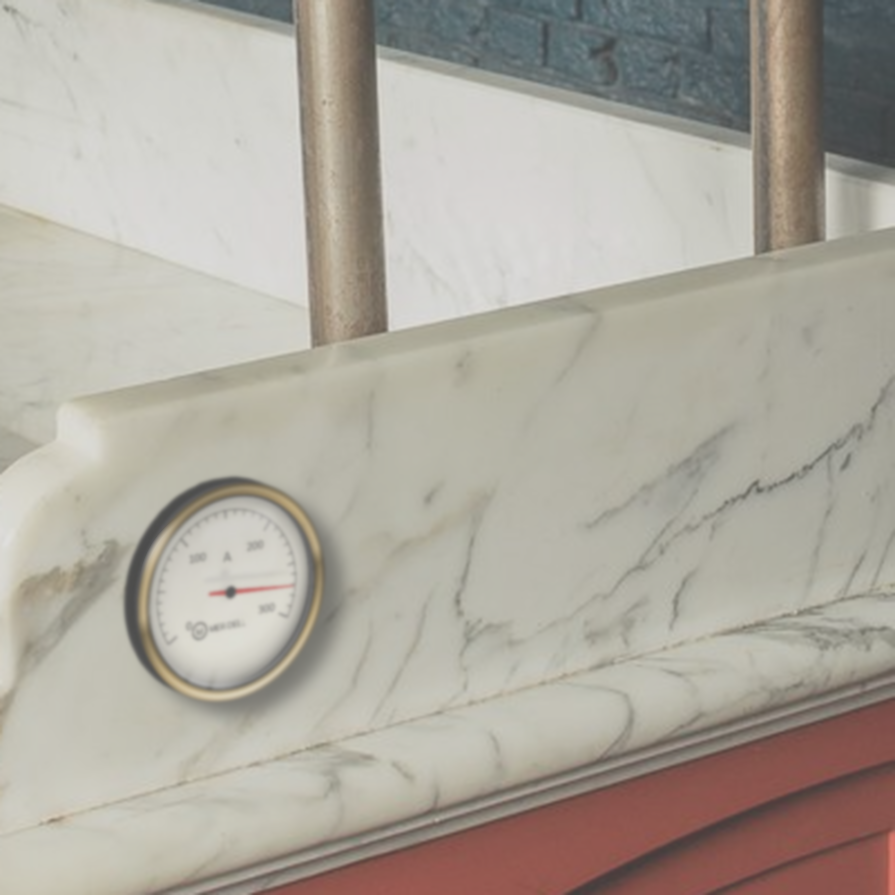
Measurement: 270
